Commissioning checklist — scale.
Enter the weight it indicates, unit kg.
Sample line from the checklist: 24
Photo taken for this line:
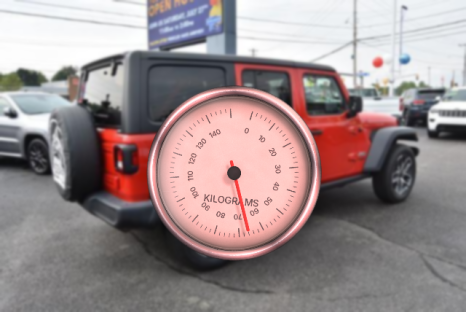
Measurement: 66
